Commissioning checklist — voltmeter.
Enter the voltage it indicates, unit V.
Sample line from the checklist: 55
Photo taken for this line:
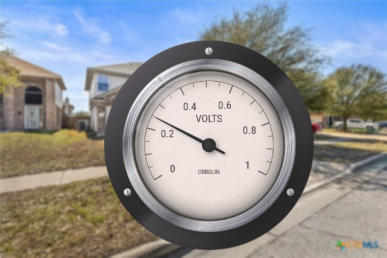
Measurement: 0.25
